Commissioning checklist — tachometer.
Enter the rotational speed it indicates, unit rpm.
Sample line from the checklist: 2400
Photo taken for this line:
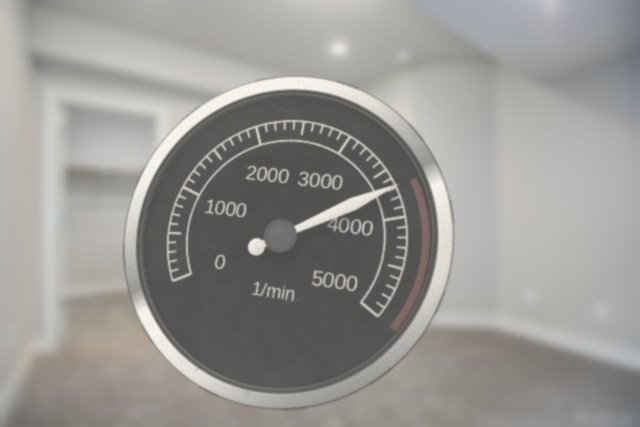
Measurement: 3700
